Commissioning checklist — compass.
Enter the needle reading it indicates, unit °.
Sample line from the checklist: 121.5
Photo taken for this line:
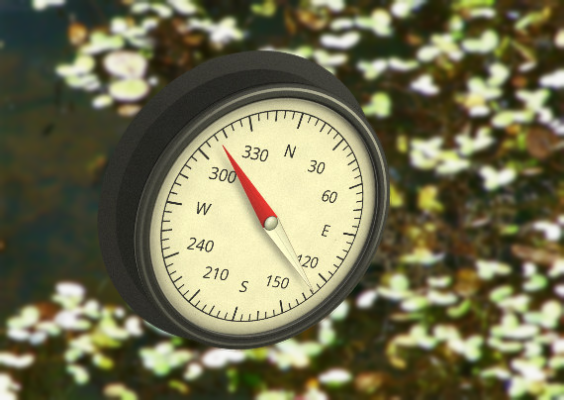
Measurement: 310
